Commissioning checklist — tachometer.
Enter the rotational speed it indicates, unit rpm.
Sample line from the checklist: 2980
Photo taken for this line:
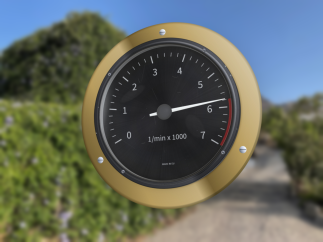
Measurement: 5800
